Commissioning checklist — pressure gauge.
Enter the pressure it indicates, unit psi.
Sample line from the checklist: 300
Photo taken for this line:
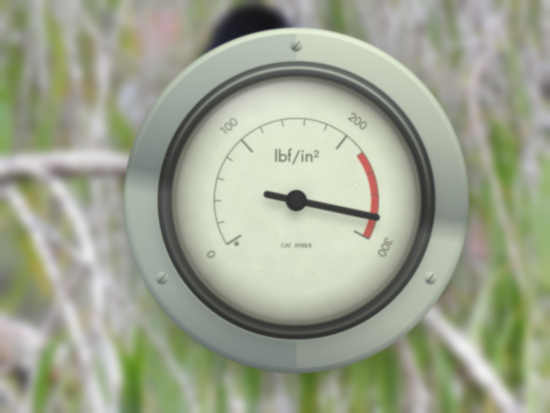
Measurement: 280
